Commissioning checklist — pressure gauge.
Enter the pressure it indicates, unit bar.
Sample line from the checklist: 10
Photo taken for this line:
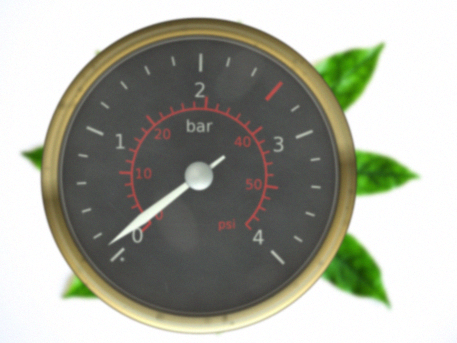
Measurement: 0.1
